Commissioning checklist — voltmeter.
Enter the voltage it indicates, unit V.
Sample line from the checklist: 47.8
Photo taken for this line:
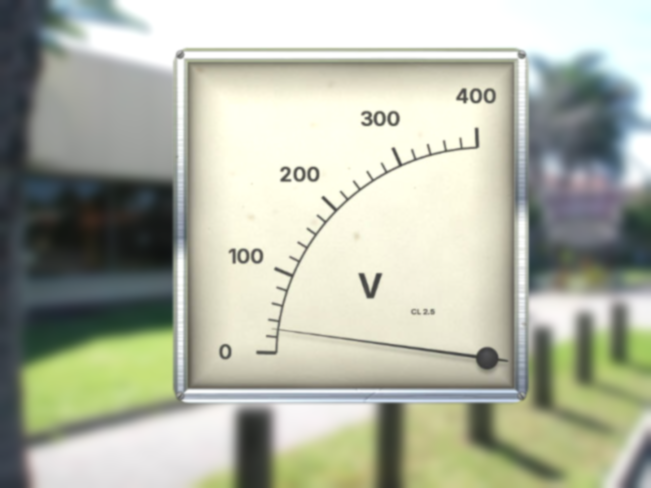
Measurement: 30
